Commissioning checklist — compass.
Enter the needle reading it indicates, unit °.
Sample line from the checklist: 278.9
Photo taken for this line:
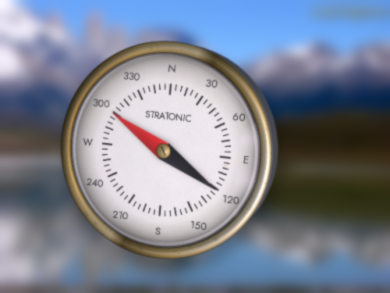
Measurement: 300
